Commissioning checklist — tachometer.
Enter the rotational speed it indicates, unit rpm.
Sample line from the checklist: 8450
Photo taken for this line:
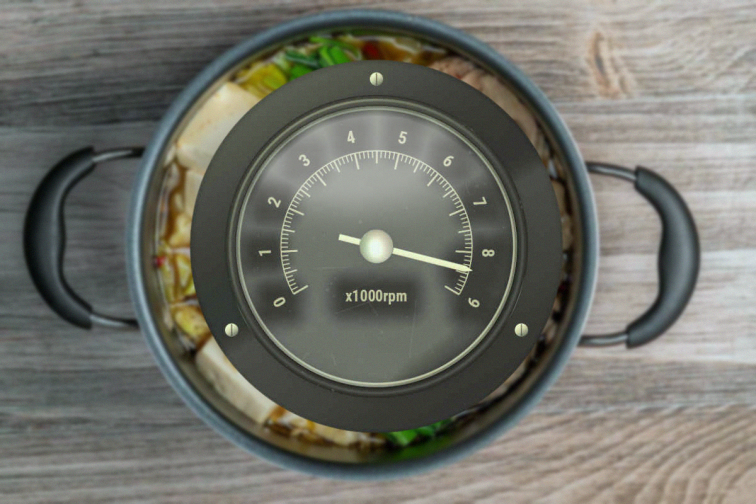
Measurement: 8400
